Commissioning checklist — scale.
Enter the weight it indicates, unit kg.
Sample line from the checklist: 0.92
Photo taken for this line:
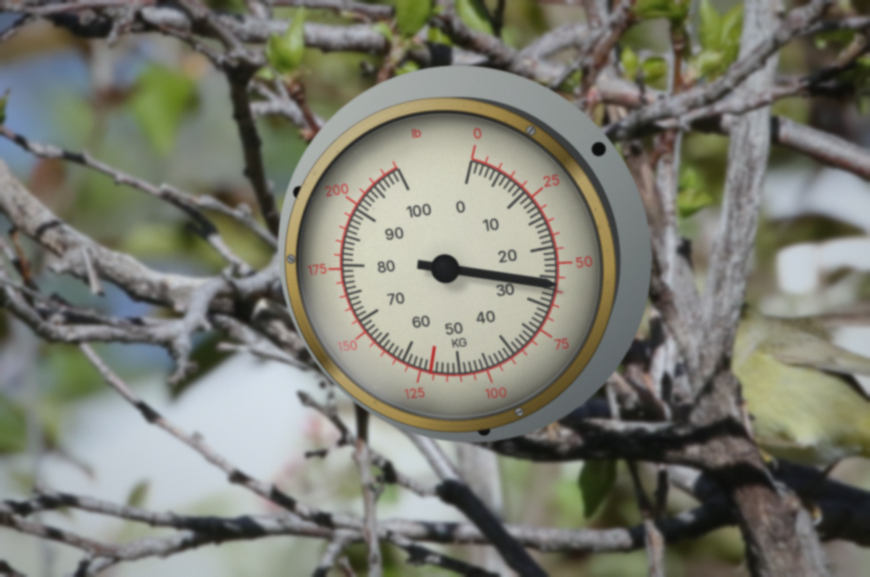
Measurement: 26
